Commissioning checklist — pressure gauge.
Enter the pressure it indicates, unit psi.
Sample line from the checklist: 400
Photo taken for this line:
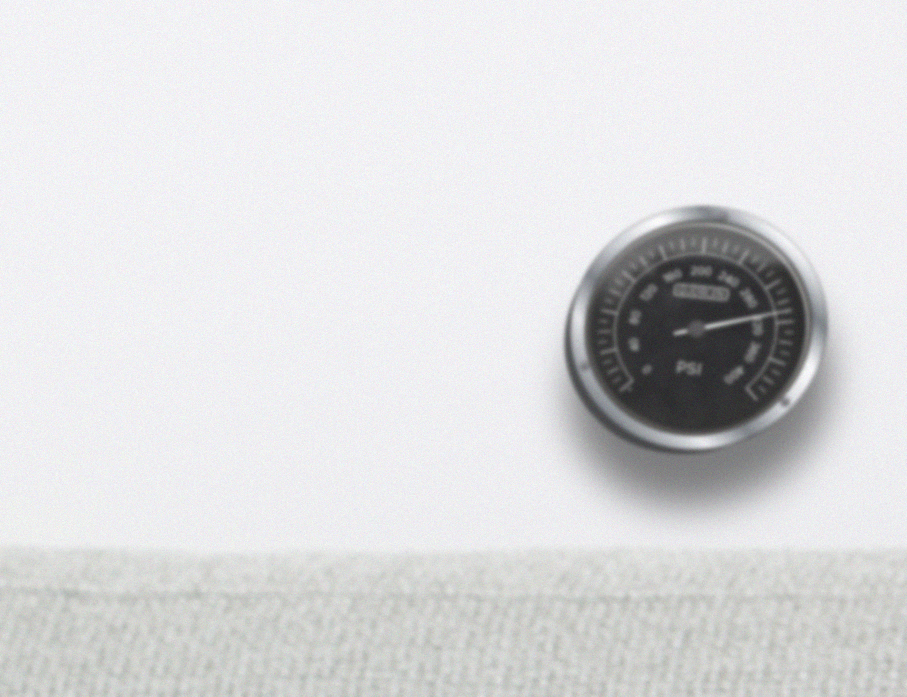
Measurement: 310
